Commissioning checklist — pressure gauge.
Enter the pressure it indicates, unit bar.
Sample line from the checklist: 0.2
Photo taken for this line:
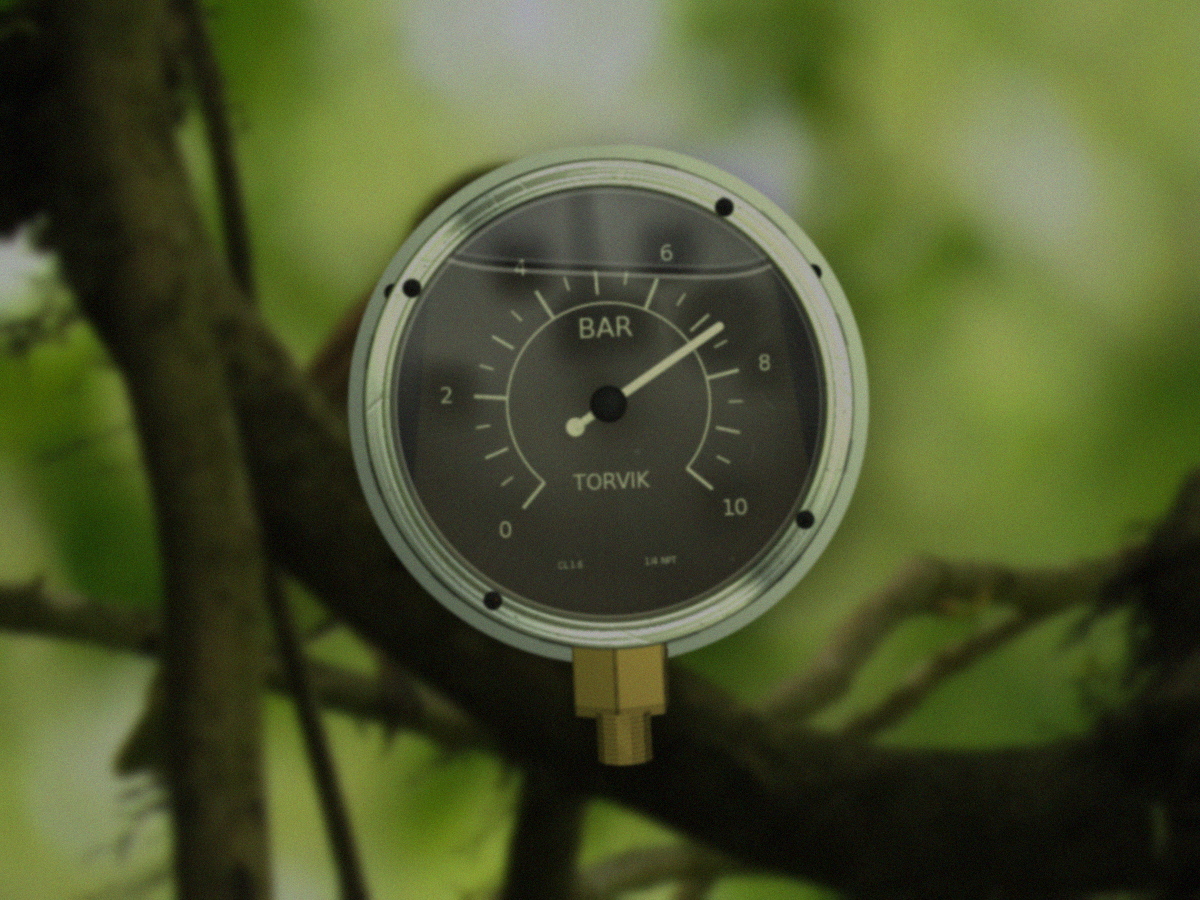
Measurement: 7.25
